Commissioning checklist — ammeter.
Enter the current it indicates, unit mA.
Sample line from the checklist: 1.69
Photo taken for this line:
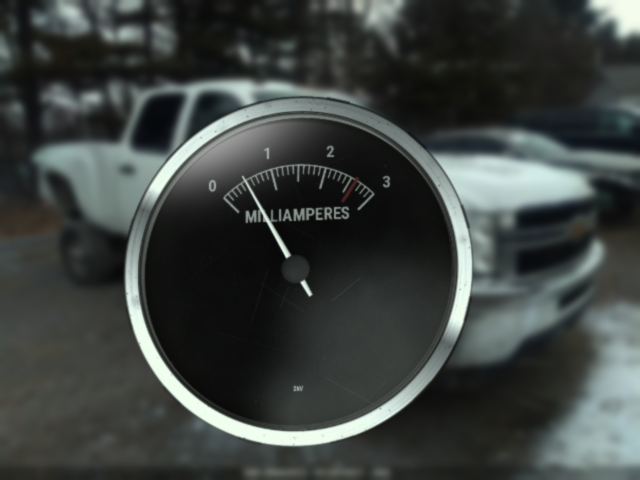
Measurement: 0.5
